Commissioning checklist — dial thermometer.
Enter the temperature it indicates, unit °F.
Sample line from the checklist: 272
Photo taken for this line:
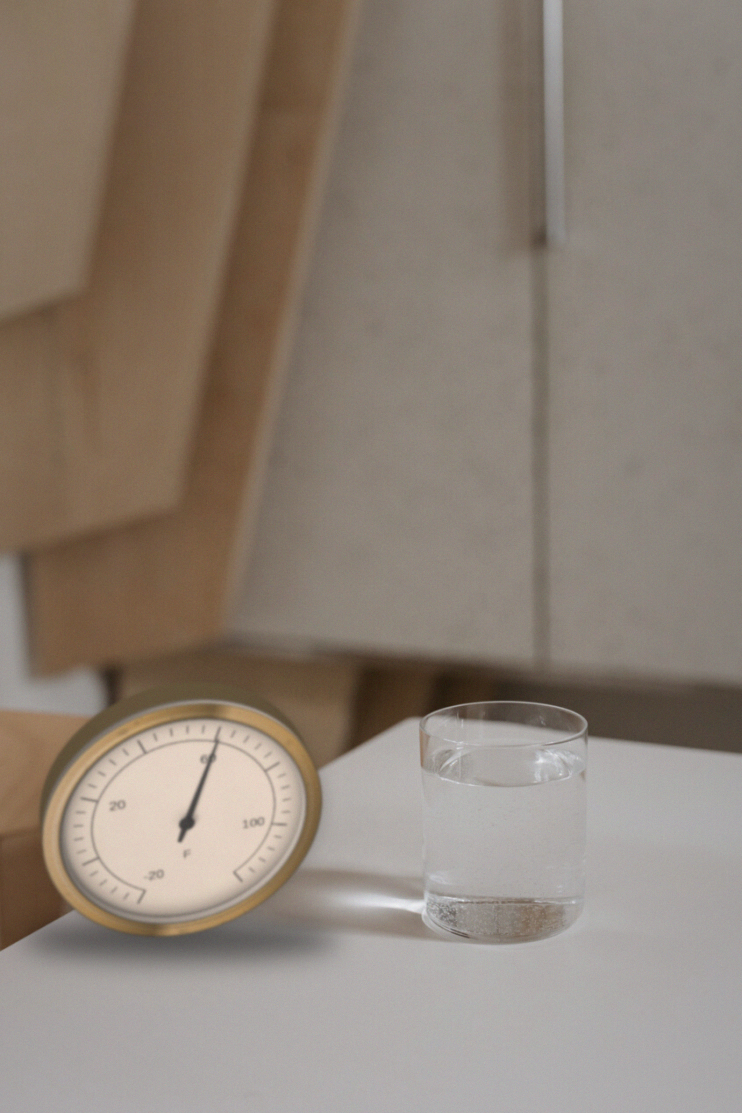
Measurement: 60
